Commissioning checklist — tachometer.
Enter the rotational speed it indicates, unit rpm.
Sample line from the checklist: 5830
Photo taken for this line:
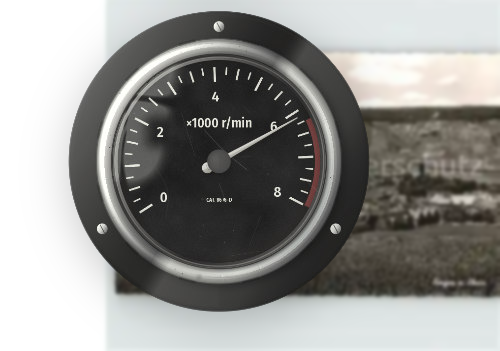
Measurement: 6125
